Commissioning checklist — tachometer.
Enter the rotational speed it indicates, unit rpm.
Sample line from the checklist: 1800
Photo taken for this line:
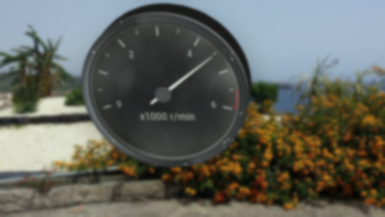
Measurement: 4500
